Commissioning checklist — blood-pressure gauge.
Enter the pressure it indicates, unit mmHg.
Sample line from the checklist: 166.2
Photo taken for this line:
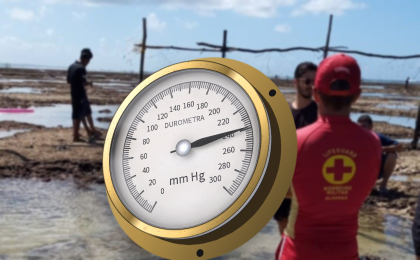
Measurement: 240
